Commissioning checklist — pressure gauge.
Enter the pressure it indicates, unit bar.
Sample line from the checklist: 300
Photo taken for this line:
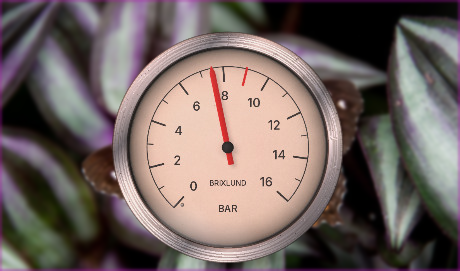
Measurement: 7.5
